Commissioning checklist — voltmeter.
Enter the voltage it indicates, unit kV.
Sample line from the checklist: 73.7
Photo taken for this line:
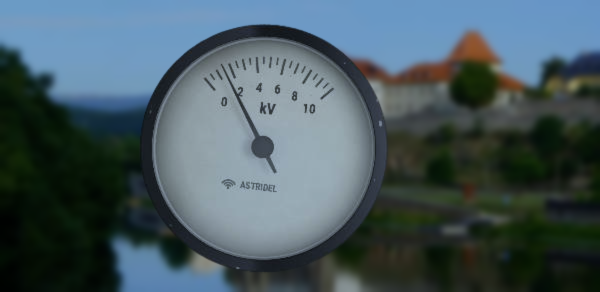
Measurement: 1.5
